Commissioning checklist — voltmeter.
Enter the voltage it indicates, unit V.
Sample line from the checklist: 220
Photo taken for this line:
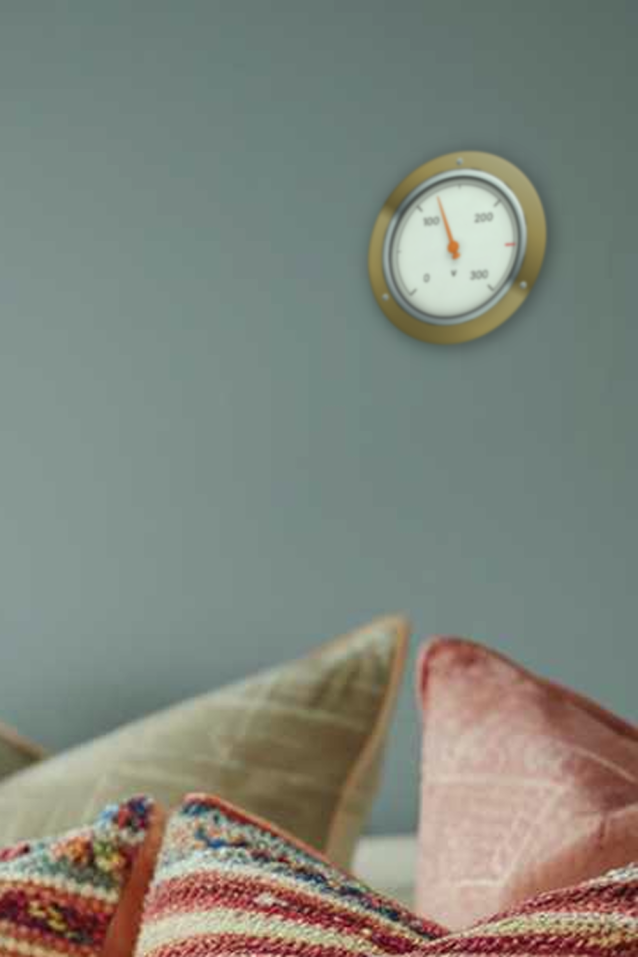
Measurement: 125
